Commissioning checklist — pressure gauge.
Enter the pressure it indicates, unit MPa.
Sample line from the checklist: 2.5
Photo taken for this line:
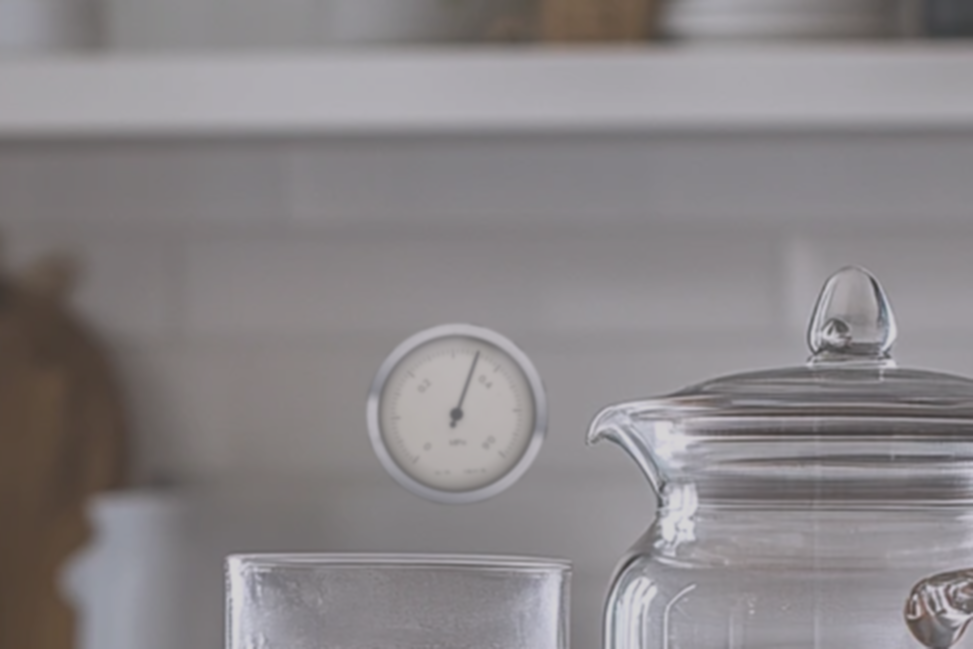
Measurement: 0.35
